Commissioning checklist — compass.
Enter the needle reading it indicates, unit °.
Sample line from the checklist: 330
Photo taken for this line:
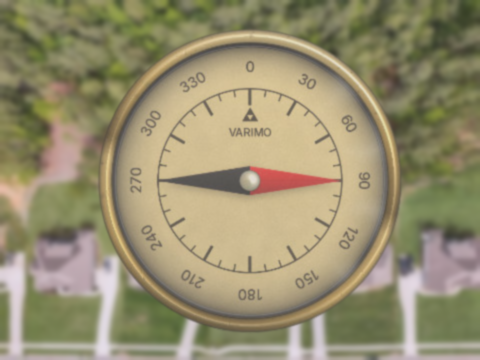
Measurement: 90
